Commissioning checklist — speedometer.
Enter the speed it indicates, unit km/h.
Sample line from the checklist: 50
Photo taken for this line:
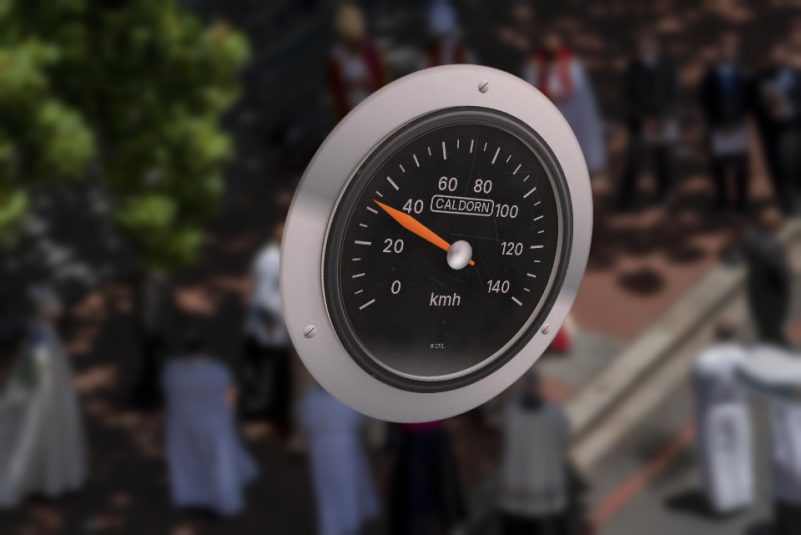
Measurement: 32.5
